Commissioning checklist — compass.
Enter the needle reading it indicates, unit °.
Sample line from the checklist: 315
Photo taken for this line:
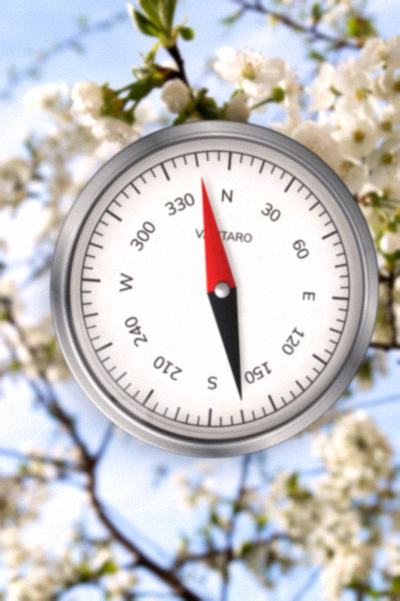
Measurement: 345
